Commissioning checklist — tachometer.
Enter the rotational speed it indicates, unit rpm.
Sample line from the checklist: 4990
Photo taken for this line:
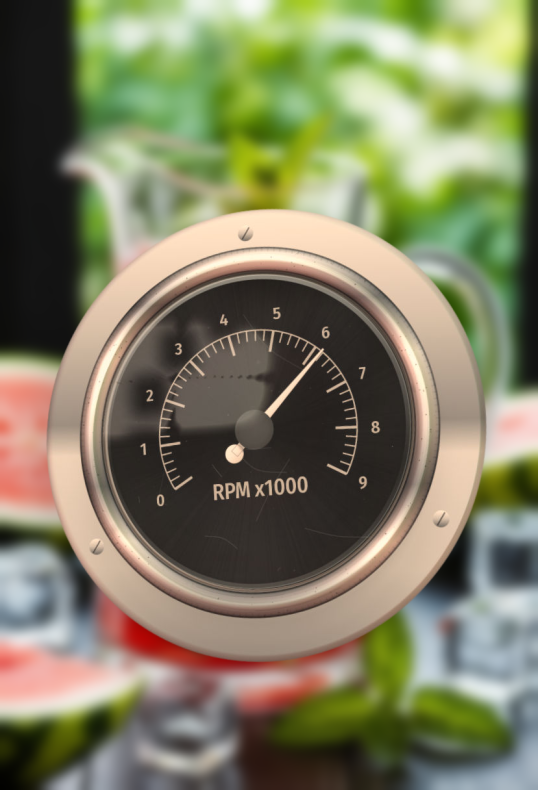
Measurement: 6200
